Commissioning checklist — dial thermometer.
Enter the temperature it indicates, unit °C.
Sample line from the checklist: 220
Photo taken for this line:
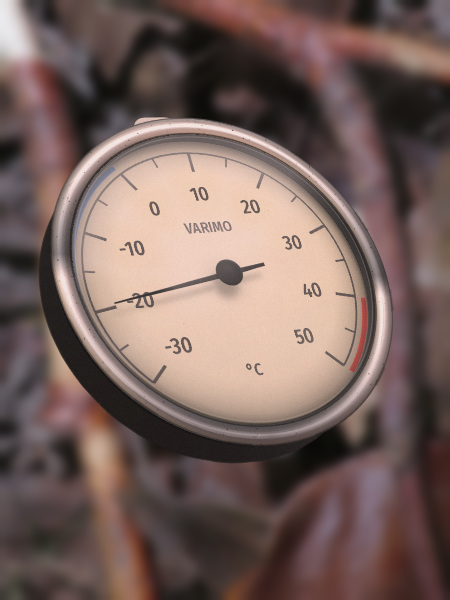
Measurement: -20
